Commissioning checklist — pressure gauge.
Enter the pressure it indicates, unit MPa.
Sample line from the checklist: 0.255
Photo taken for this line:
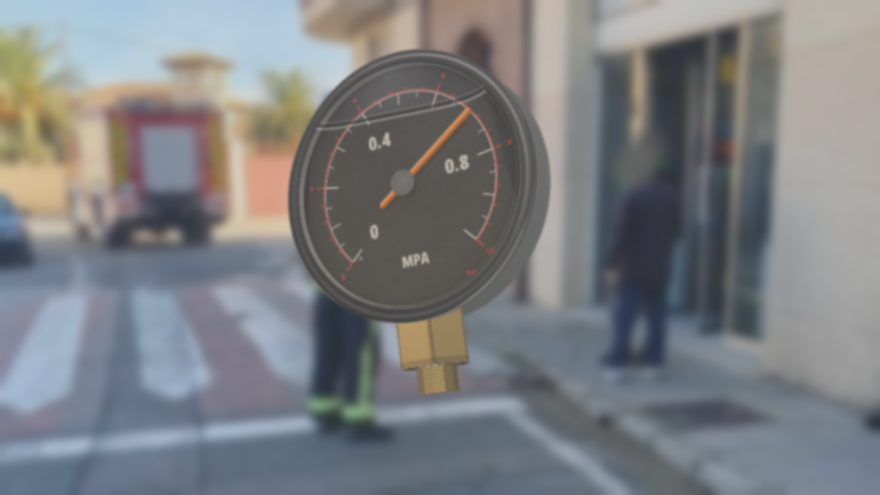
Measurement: 0.7
